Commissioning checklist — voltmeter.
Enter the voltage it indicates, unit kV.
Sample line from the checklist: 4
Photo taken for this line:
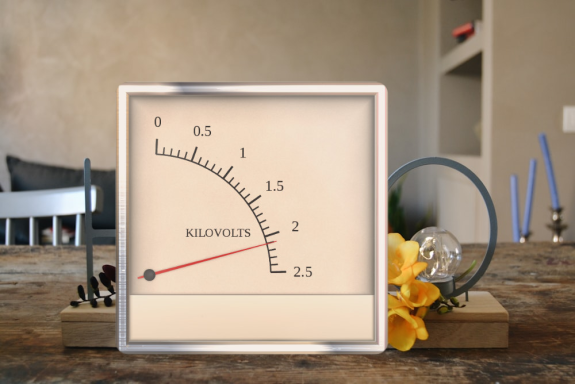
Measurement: 2.1
